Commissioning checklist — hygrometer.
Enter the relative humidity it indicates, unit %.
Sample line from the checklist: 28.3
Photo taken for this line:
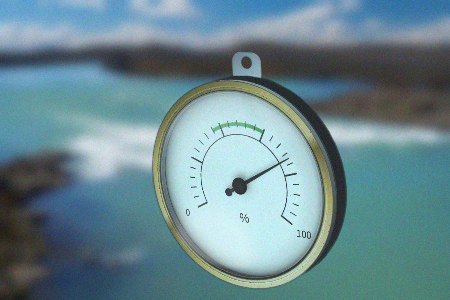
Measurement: 74
